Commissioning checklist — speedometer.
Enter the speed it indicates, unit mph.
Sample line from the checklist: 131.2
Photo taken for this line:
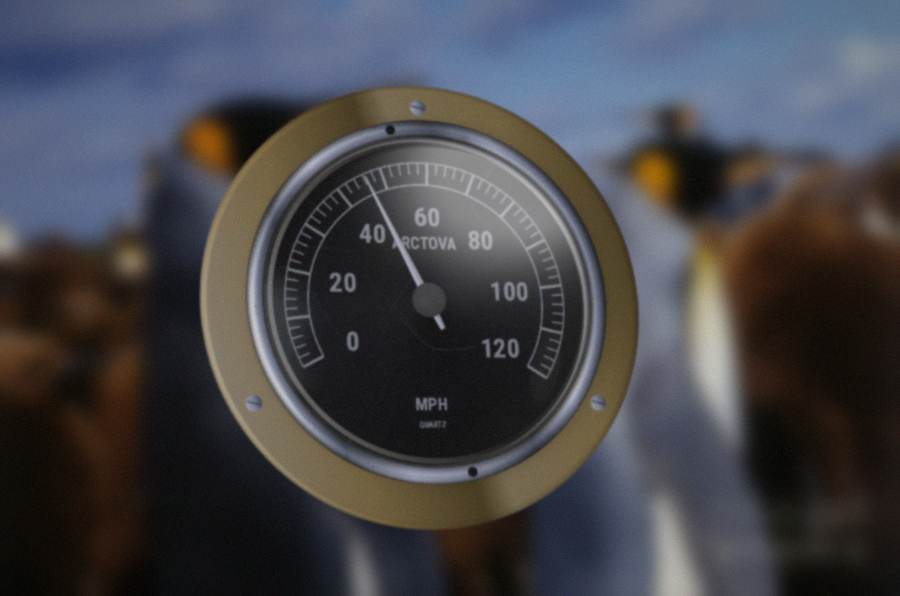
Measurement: 46
